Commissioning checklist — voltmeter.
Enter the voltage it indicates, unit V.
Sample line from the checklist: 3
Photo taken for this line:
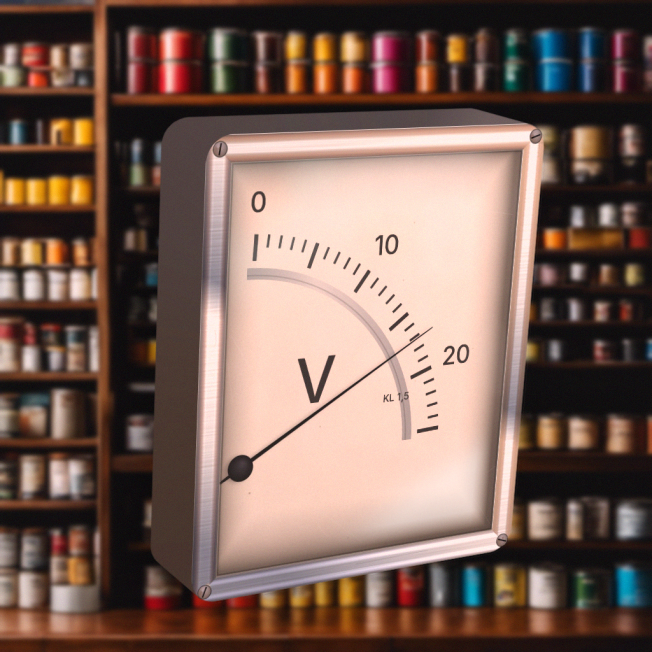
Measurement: 17
